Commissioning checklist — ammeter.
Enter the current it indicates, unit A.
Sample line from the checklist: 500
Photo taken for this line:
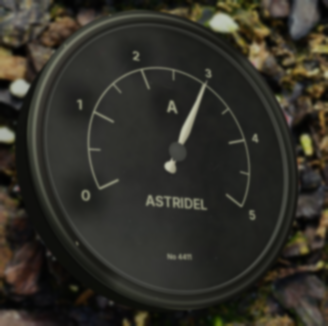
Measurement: 3
